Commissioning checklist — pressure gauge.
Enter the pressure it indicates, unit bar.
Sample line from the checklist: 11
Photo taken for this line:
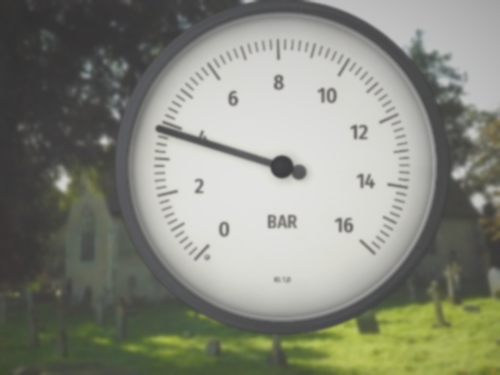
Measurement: 3.8
